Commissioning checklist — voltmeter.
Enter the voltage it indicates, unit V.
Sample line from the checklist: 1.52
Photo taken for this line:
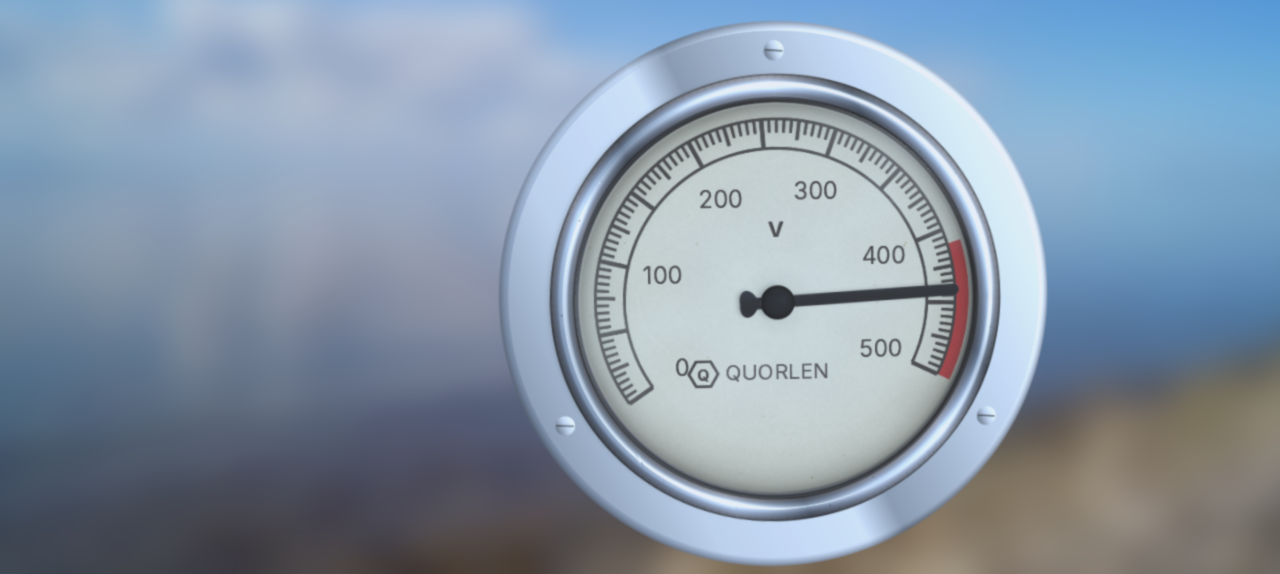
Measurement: 440
